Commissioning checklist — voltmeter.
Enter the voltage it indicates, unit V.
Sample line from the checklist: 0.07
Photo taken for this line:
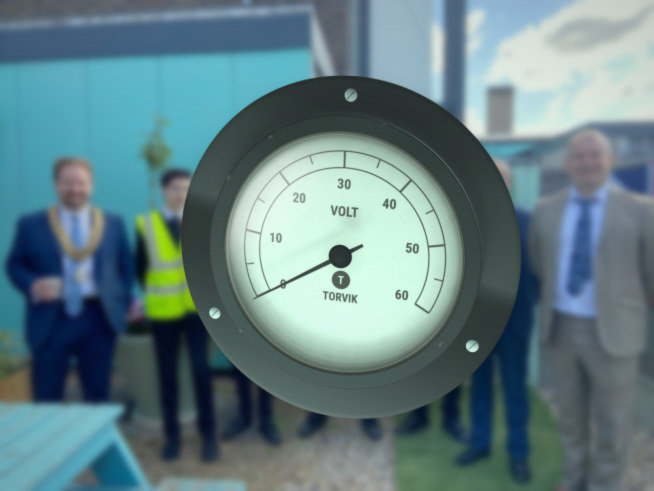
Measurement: 0
